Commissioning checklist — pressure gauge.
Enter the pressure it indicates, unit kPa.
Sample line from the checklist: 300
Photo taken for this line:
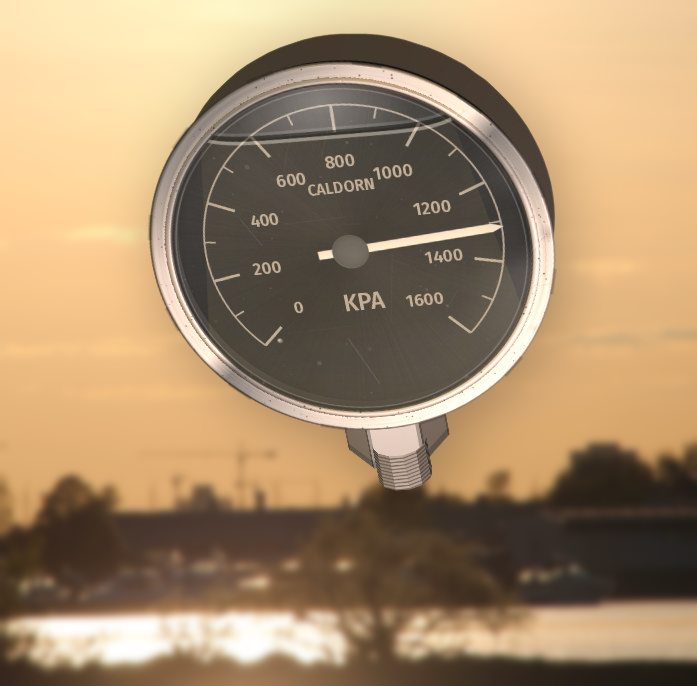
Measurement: 1300
